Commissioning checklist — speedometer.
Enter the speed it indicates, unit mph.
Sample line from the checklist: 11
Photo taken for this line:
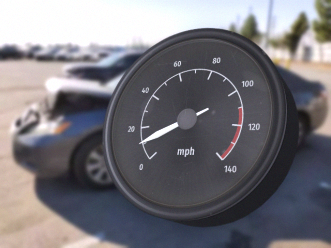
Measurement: 10
